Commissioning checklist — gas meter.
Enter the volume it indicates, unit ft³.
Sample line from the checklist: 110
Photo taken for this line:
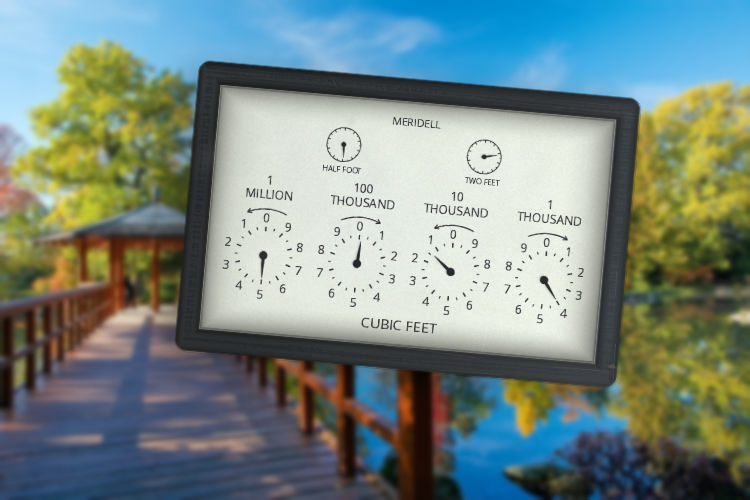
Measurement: 501400
